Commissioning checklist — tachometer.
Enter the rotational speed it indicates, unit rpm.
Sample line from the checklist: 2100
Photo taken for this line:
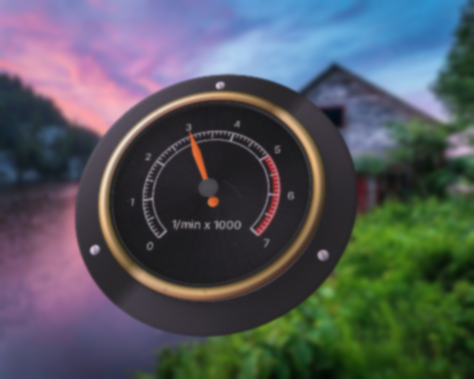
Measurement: 3000
